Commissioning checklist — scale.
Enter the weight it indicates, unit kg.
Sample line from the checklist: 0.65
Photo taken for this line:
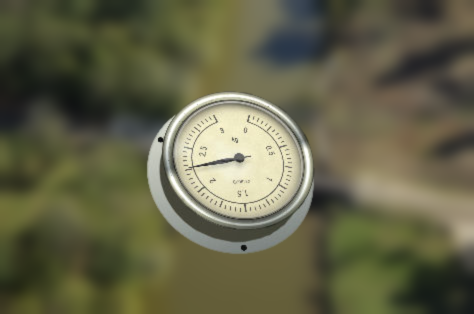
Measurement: 2.25
